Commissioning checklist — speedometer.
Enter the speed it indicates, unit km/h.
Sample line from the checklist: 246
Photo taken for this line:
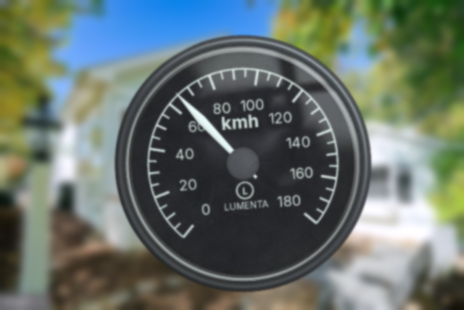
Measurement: 65
